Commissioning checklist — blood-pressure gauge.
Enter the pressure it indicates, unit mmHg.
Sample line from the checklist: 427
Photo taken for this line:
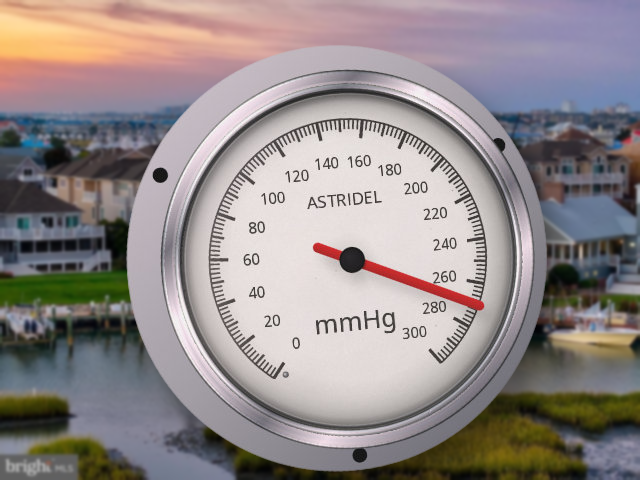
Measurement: 270
